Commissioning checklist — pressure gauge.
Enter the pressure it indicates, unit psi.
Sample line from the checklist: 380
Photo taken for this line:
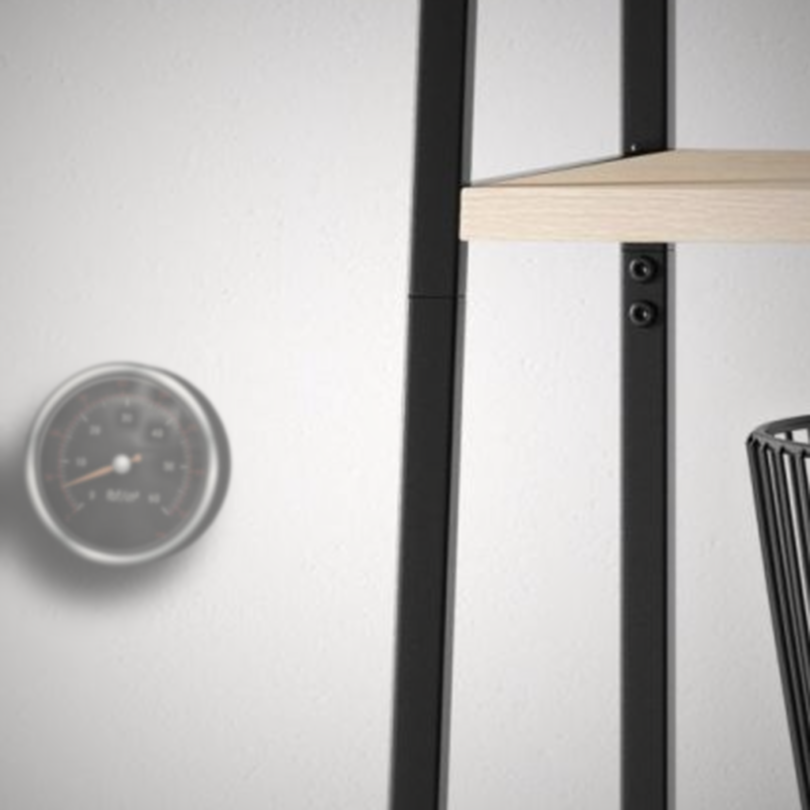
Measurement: 5
